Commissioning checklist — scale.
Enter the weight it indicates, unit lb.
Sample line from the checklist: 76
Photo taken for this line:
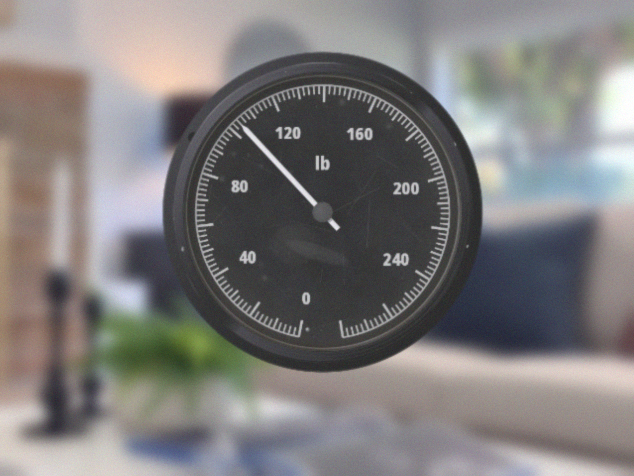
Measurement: 104
